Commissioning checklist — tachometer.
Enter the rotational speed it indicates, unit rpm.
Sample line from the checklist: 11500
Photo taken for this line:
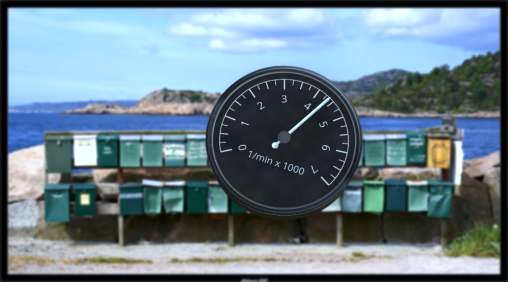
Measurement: 4375
